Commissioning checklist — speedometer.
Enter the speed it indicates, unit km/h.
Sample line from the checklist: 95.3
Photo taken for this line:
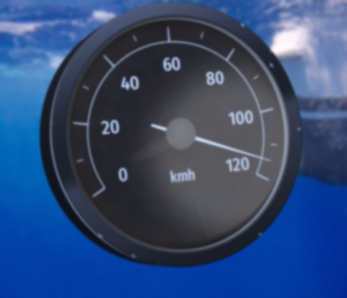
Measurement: 115
